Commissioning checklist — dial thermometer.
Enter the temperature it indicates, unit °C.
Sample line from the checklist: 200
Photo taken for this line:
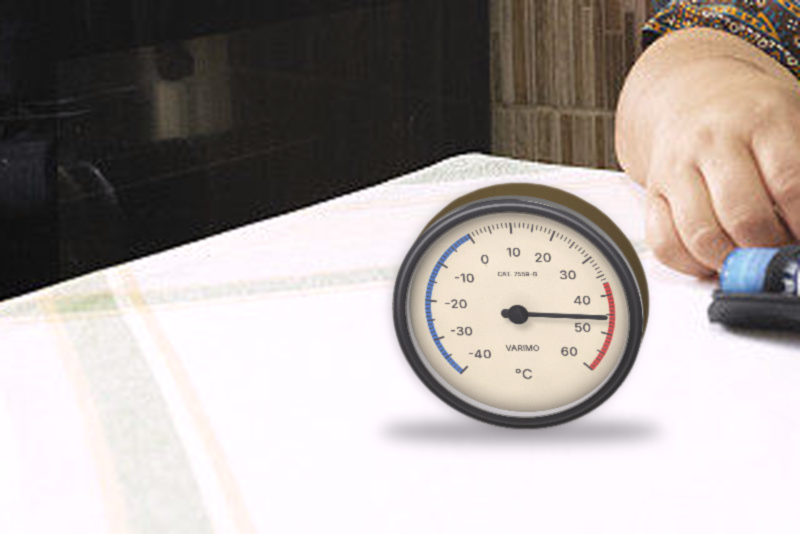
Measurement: 45
